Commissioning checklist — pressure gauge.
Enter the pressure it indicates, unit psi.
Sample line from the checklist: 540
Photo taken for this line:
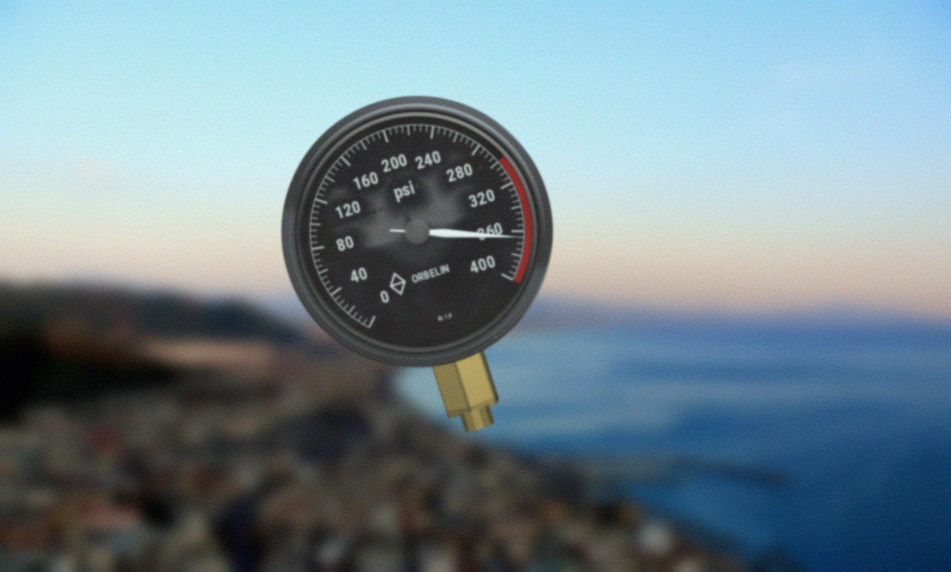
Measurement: 365
